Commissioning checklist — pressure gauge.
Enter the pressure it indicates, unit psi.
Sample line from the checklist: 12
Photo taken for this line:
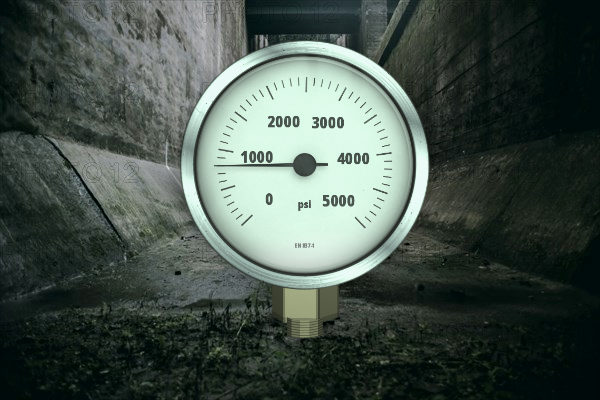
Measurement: 800
